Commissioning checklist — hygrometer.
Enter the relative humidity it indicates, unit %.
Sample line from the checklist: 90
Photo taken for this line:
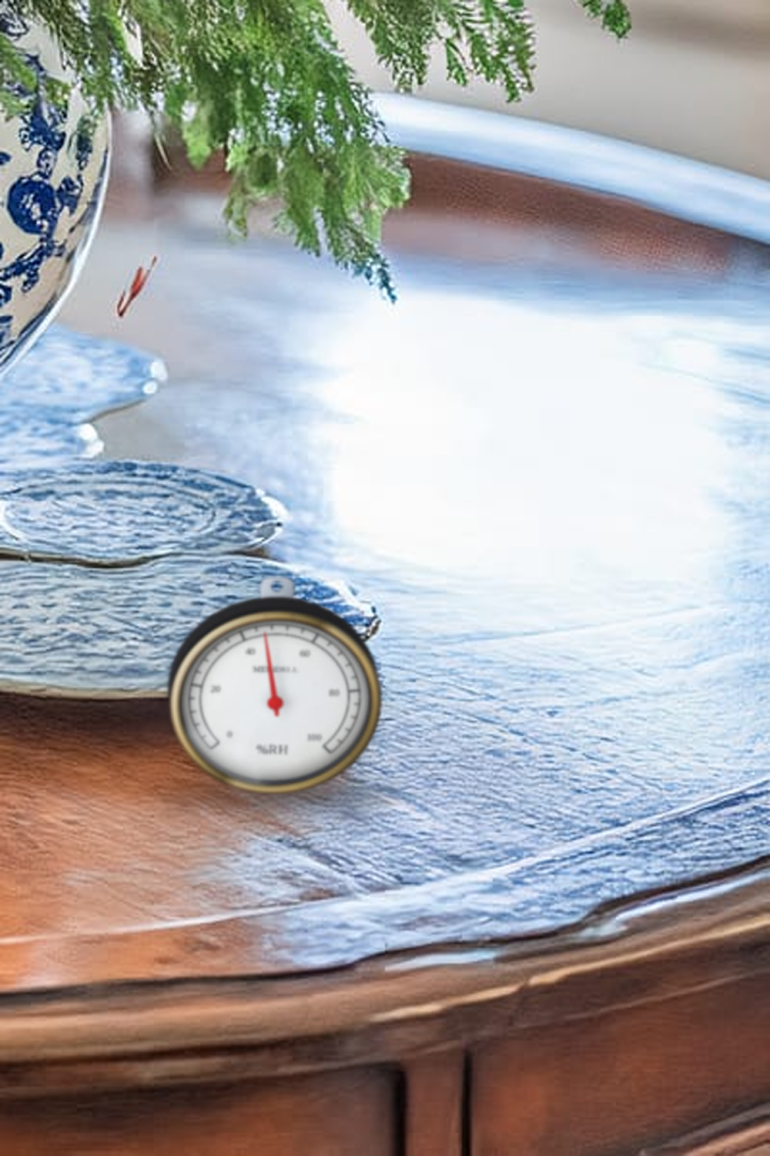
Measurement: 46
